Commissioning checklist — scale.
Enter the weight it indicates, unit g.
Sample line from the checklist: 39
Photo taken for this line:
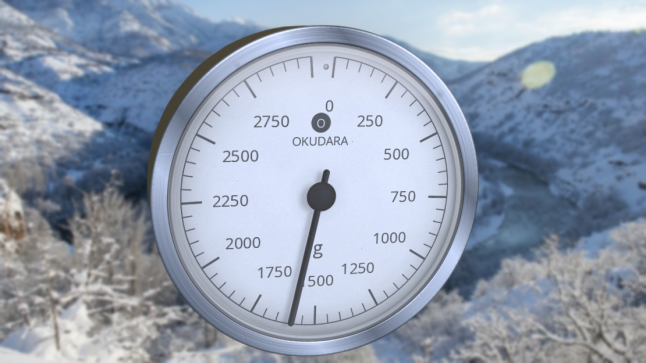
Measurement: 1600
